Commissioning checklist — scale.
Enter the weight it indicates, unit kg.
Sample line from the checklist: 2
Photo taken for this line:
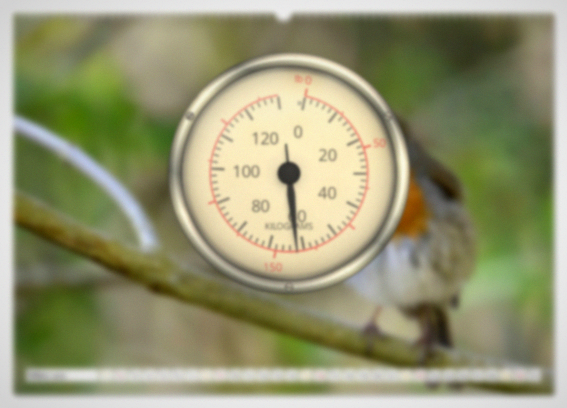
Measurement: 62
